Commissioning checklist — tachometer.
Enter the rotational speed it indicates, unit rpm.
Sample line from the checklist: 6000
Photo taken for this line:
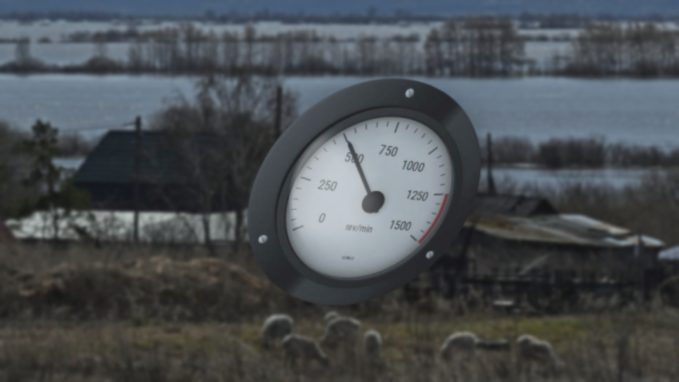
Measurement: 500
